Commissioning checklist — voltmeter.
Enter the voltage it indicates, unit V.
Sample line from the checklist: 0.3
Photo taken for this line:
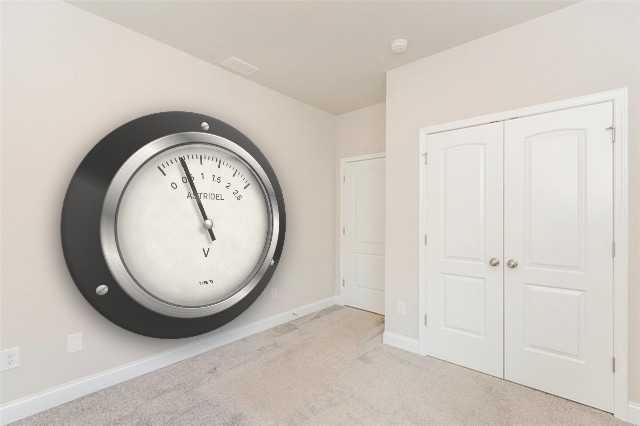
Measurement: 0.5
